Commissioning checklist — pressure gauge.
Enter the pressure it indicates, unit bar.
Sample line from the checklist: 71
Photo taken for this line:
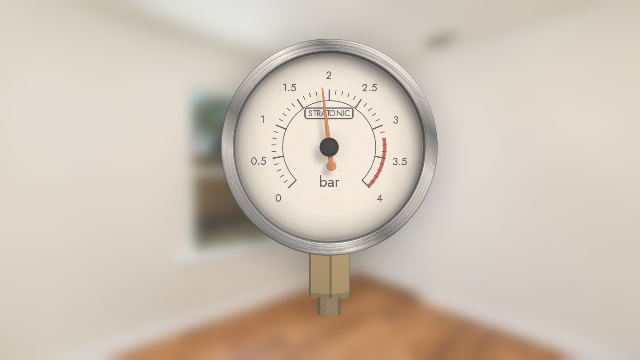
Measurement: 1.9
